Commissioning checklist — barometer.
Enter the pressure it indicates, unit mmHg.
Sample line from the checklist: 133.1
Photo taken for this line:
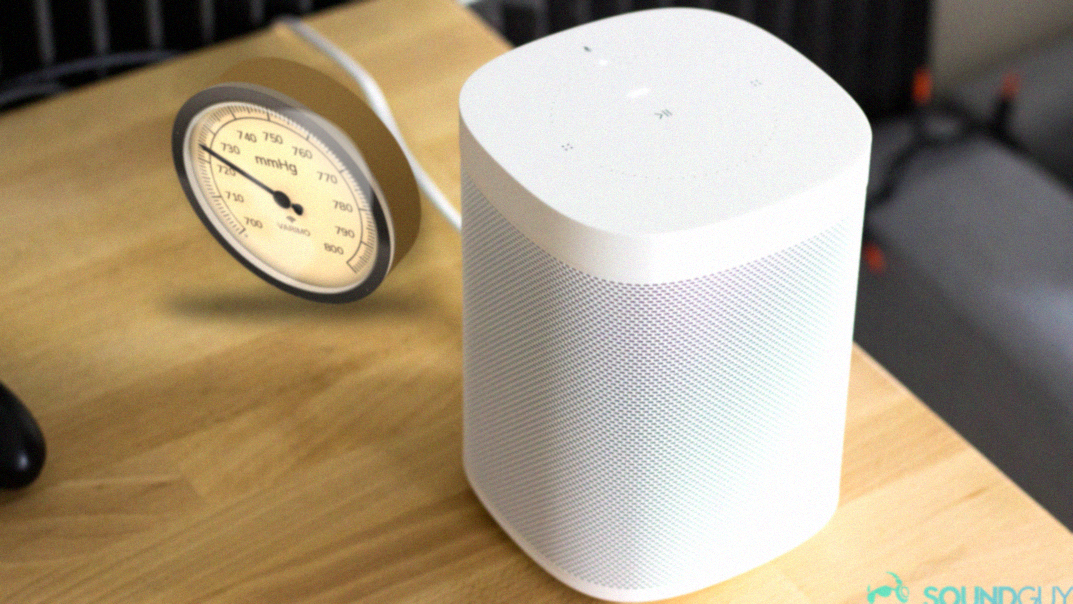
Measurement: 725
